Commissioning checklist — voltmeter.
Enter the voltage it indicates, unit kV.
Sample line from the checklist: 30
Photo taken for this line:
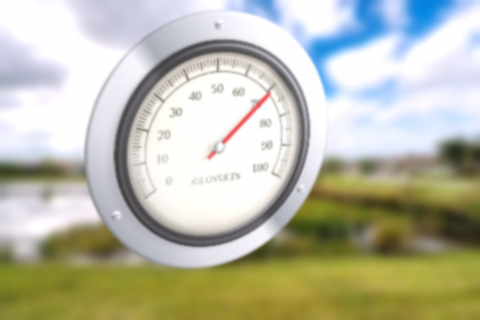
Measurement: 70
